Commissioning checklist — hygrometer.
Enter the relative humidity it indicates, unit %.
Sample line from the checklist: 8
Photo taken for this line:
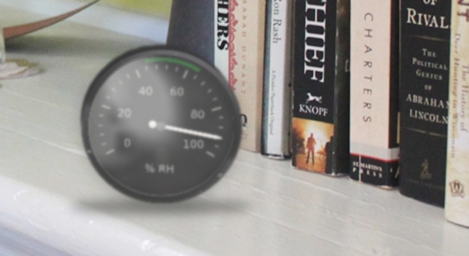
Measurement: 92
